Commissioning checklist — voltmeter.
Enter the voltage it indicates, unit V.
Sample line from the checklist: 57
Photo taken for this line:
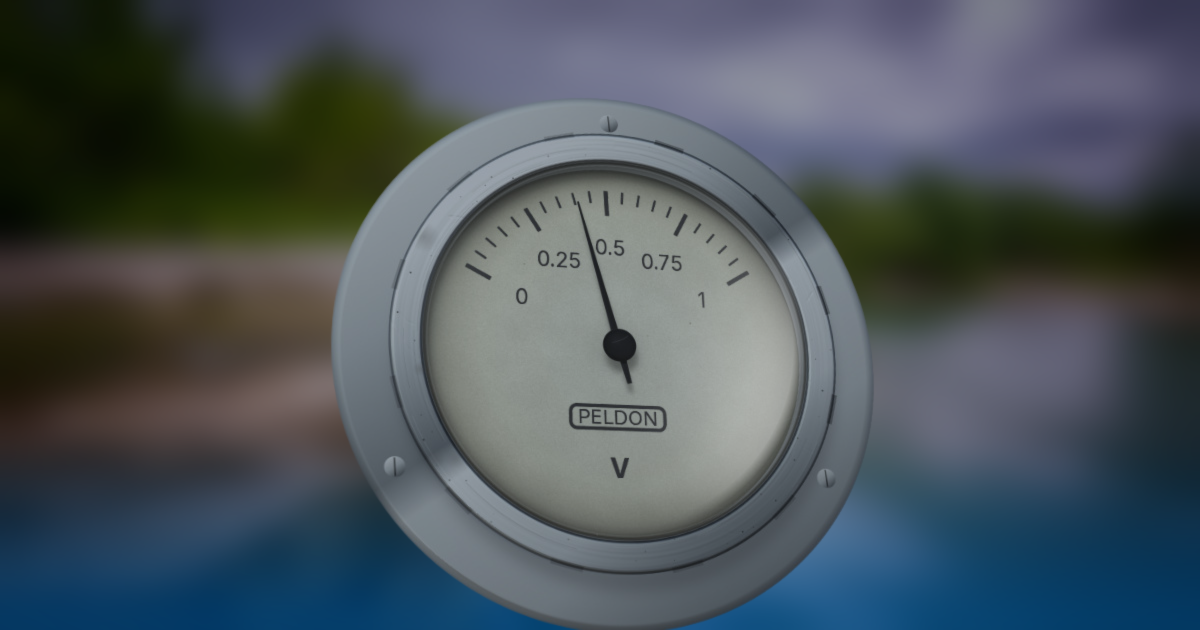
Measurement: 0.4
